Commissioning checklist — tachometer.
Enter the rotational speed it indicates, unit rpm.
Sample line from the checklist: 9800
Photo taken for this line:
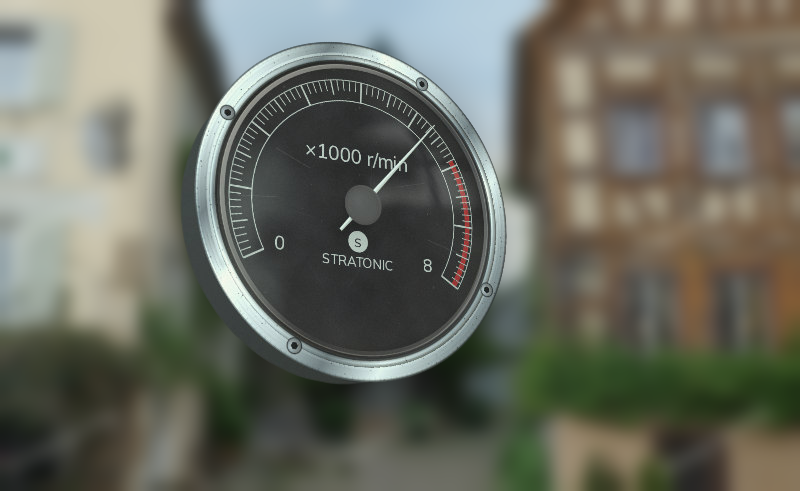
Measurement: 5300
